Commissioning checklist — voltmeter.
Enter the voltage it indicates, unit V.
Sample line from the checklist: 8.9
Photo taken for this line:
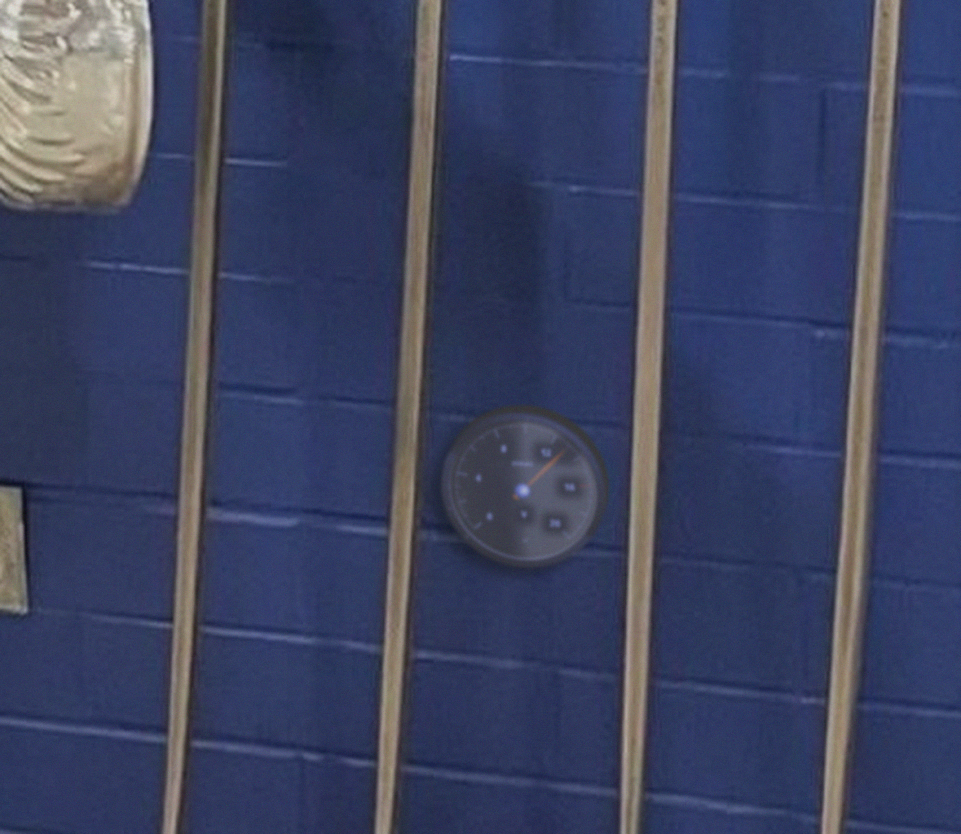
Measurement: 13
